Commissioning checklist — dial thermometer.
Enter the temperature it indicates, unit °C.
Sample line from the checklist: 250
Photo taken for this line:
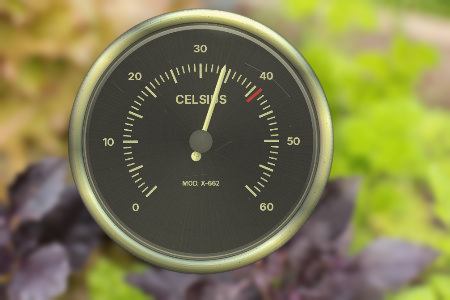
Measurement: 34
